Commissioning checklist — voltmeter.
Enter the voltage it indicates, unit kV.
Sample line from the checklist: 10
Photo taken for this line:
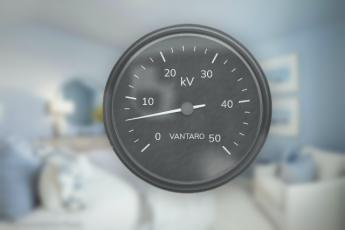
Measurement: 6
